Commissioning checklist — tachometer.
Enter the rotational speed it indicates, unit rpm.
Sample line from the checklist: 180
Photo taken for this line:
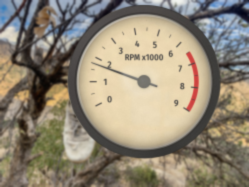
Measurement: 1750
